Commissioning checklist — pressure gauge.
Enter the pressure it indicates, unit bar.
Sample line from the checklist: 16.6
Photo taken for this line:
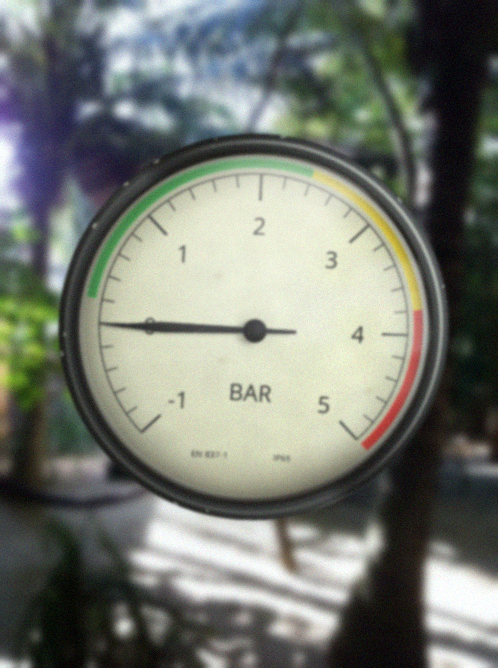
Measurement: 0
